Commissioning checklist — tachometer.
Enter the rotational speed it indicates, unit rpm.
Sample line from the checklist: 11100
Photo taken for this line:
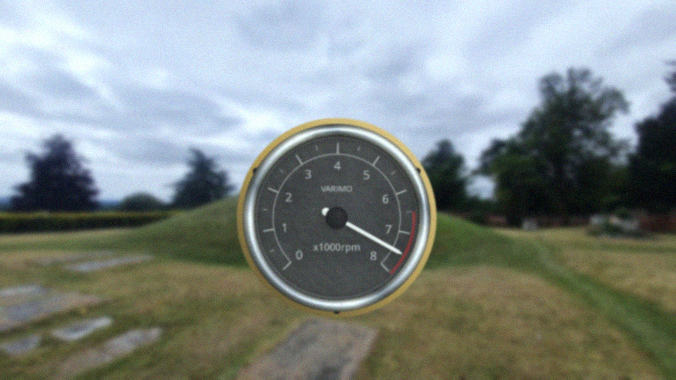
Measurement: 7500
